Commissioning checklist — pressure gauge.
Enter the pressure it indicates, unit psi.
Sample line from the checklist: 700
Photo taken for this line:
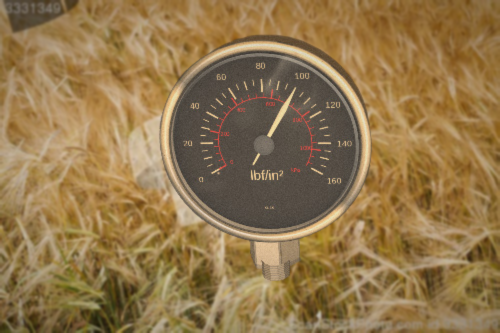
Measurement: 100
